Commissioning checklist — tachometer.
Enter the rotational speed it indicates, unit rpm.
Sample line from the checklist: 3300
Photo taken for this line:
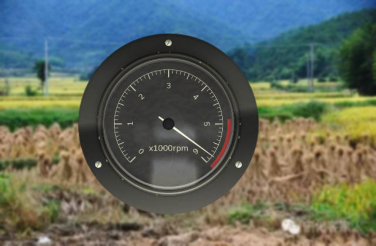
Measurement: 5800
